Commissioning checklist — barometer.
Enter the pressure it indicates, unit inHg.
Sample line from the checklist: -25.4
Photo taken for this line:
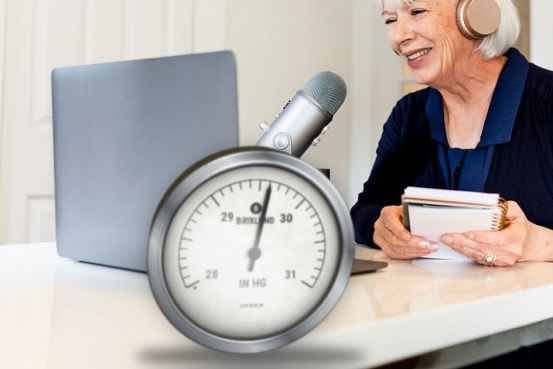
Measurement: 29.6
